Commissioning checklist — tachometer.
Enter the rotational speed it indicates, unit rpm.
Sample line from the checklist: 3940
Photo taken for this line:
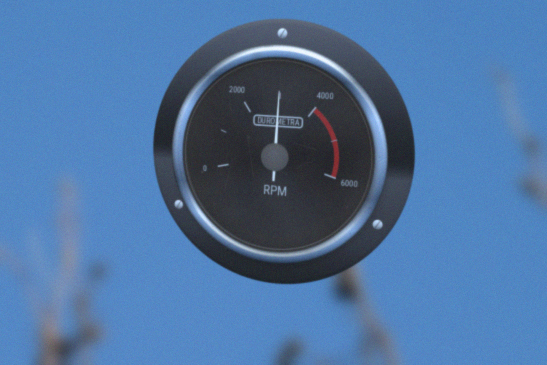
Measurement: 3000
